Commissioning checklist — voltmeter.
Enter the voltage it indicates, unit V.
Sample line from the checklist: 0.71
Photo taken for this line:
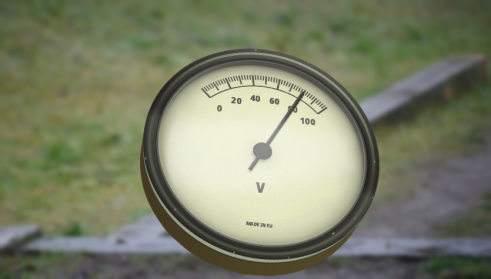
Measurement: 80
